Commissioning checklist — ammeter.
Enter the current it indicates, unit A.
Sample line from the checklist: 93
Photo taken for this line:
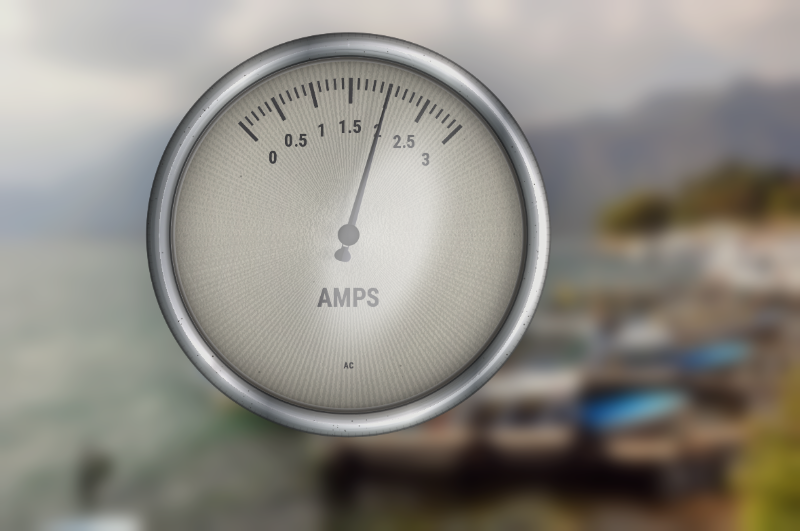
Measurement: 2
